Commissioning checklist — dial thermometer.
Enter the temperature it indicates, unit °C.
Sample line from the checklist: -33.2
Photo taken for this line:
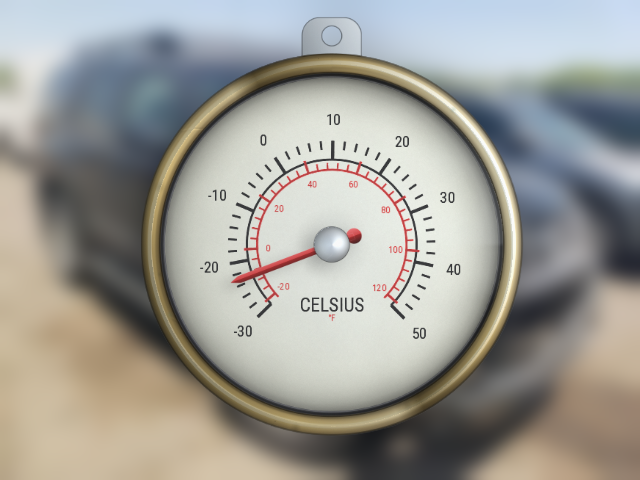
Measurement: -23
